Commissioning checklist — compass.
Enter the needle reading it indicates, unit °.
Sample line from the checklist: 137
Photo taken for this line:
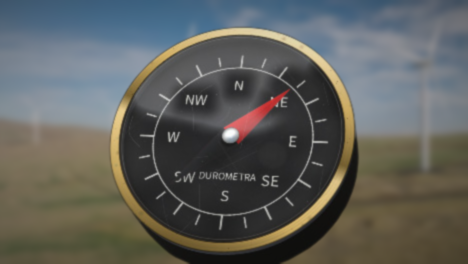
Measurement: 45
